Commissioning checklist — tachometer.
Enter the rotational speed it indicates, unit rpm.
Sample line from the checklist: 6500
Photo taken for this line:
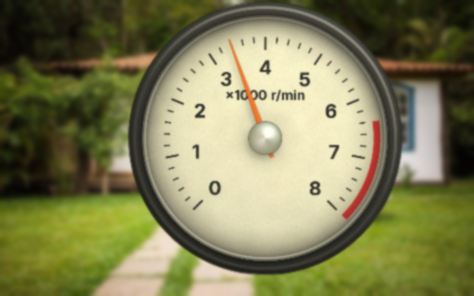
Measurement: 3400
